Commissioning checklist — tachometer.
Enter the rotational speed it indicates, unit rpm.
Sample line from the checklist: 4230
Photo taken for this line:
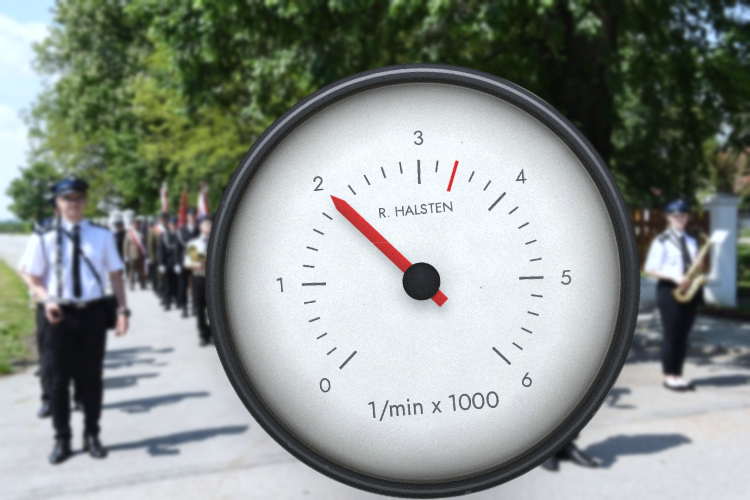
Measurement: 2000
